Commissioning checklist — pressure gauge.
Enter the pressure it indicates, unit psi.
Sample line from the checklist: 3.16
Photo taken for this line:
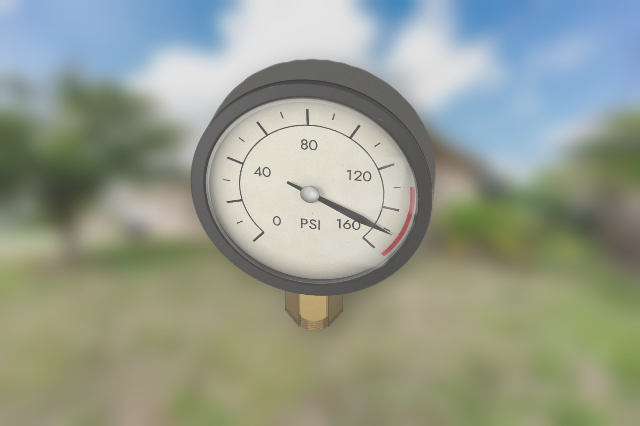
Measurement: 150
